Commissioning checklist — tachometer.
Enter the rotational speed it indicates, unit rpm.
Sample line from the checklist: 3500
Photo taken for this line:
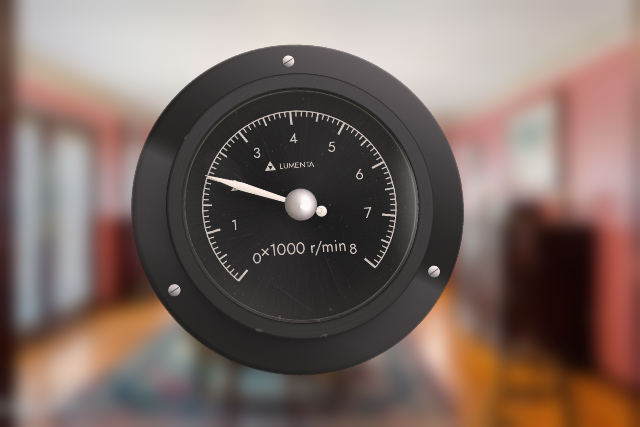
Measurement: 2000
